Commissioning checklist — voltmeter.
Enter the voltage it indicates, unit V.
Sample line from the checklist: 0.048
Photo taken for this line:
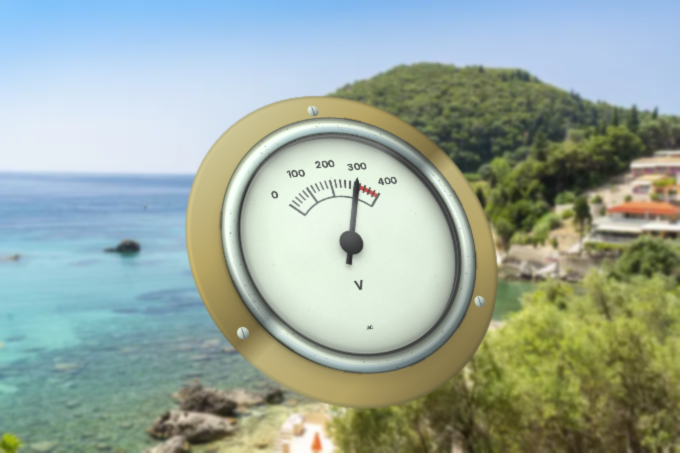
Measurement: 300
